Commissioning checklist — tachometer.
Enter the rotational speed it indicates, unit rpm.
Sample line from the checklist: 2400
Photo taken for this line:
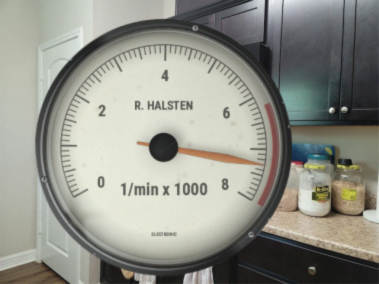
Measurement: 7300
